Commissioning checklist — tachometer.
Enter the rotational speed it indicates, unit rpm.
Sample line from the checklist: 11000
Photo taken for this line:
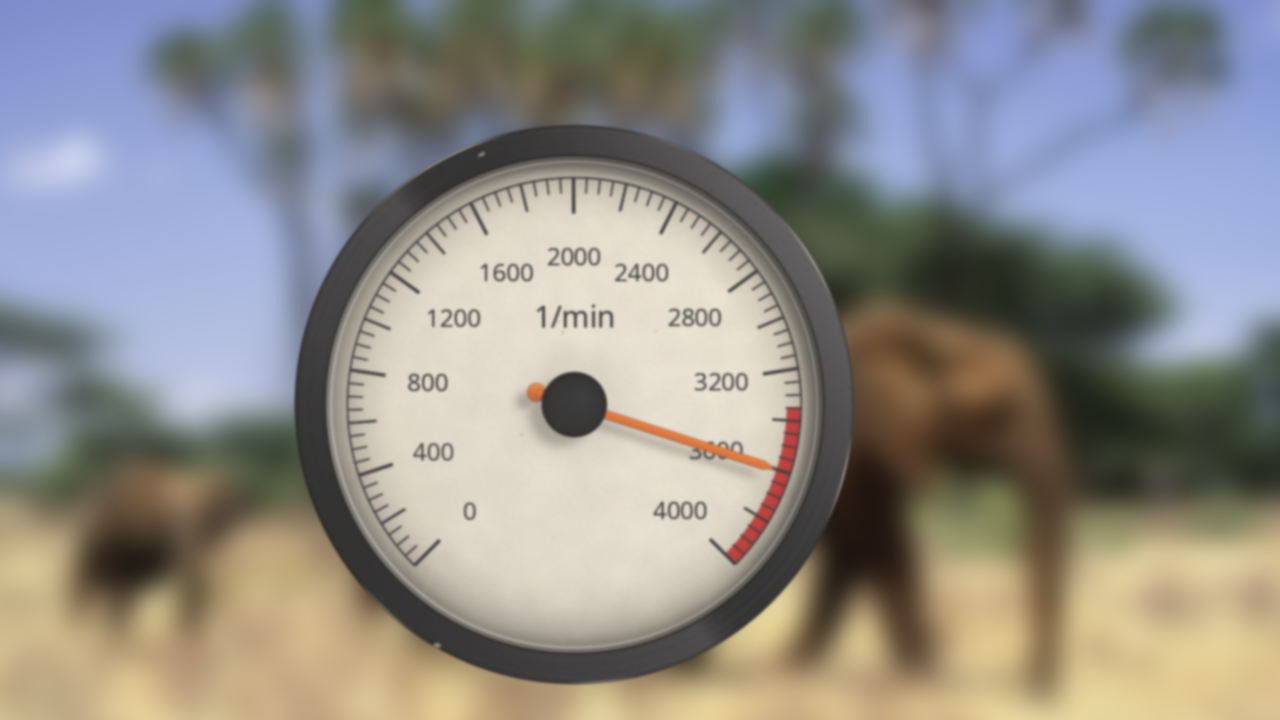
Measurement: 3600
